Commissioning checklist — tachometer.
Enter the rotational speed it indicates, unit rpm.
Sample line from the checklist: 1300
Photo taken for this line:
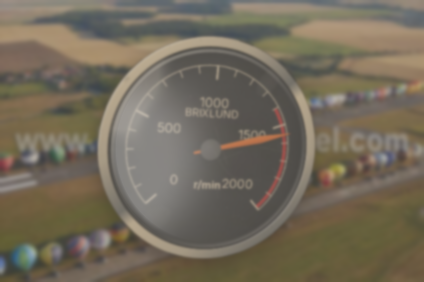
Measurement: 1550
